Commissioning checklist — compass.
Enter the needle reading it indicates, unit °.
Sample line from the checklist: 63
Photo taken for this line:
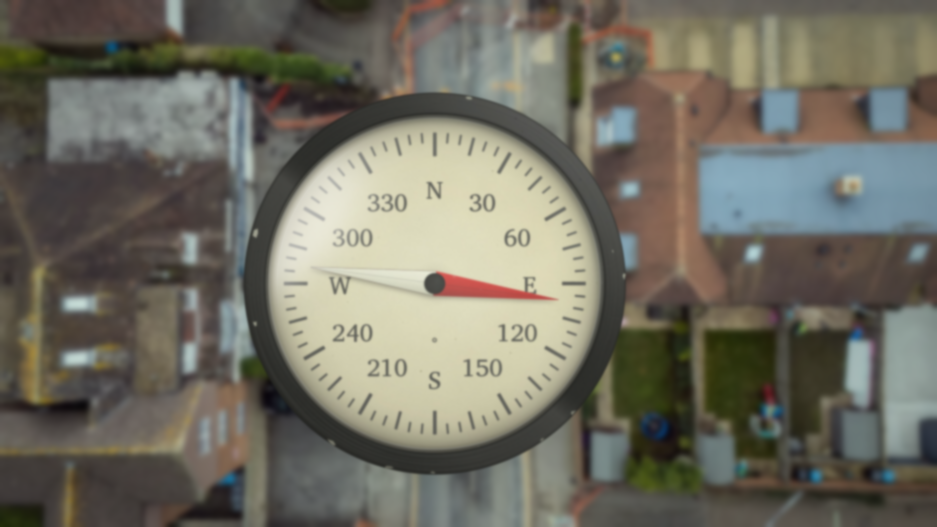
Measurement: 97.5
